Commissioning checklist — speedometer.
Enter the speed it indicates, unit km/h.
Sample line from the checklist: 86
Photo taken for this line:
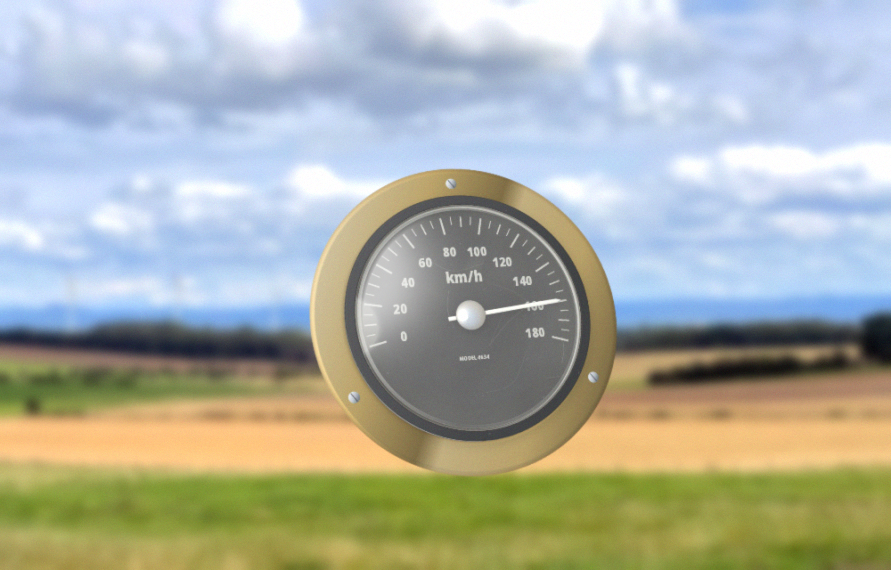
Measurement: 160
